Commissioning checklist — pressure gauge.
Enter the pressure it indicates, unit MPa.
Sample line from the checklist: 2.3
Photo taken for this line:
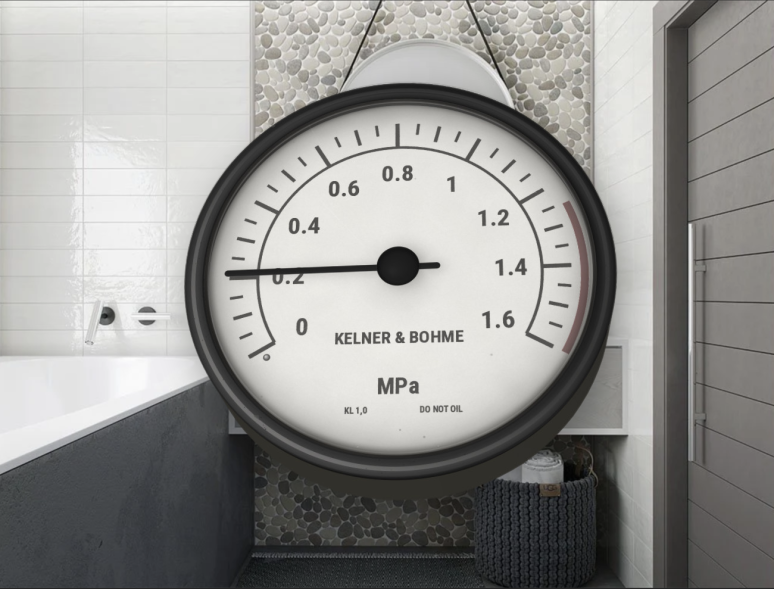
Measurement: 0.2
